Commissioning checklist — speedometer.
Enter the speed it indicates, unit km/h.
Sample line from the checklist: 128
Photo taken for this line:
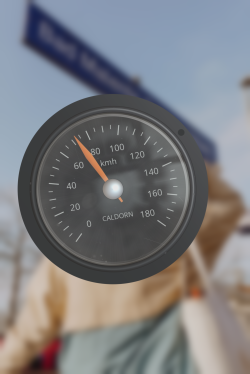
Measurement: 72.5
